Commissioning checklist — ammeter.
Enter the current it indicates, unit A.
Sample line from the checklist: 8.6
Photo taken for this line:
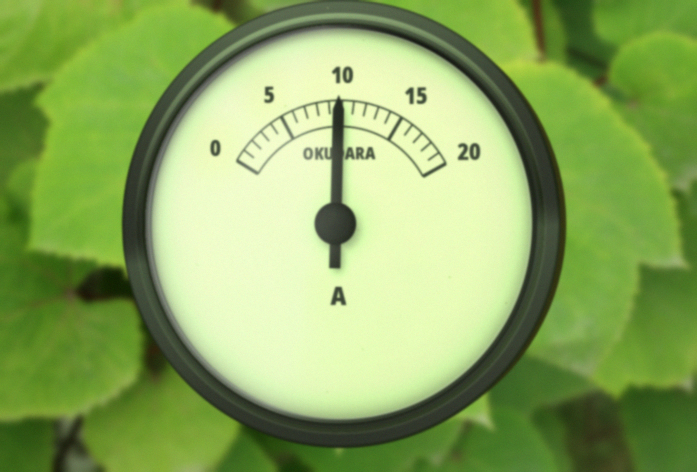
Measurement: 10
